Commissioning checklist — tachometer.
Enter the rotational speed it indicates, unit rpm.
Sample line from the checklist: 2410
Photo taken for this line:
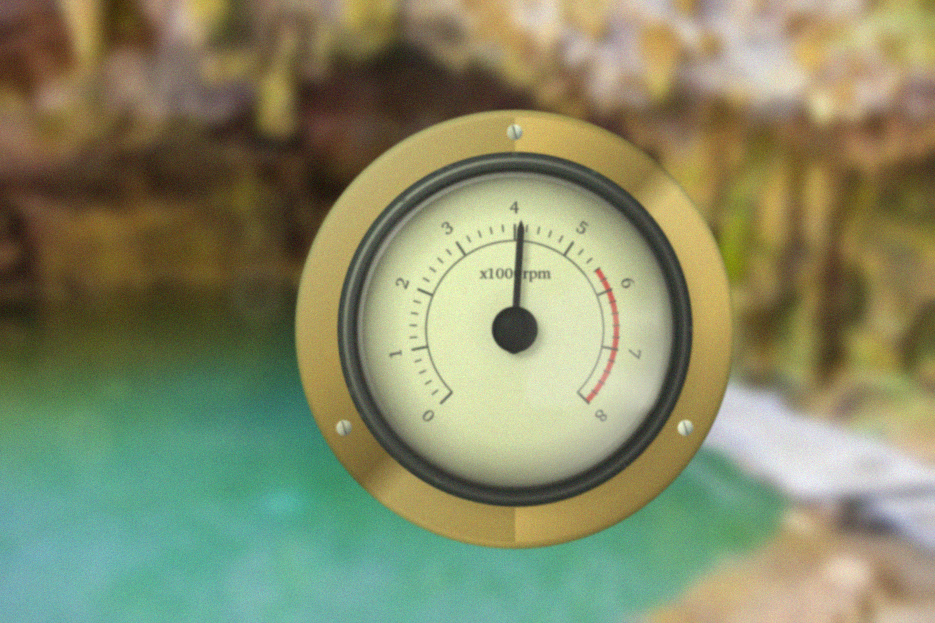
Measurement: 4100
